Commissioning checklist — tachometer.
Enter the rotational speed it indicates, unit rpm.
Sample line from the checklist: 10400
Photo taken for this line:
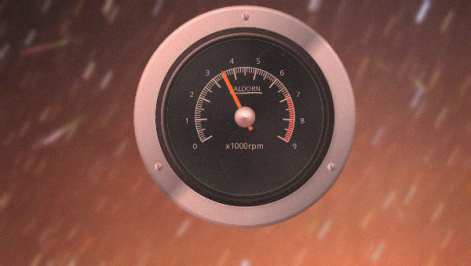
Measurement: 3500
